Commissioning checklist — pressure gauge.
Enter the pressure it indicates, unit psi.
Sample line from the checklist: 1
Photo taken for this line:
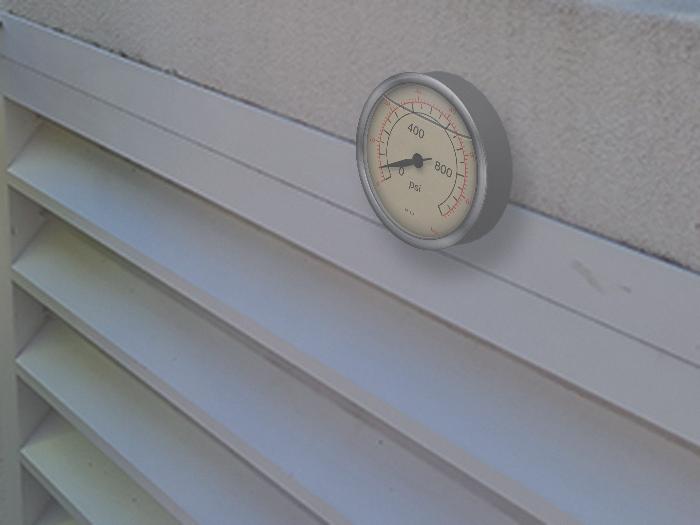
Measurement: 50
